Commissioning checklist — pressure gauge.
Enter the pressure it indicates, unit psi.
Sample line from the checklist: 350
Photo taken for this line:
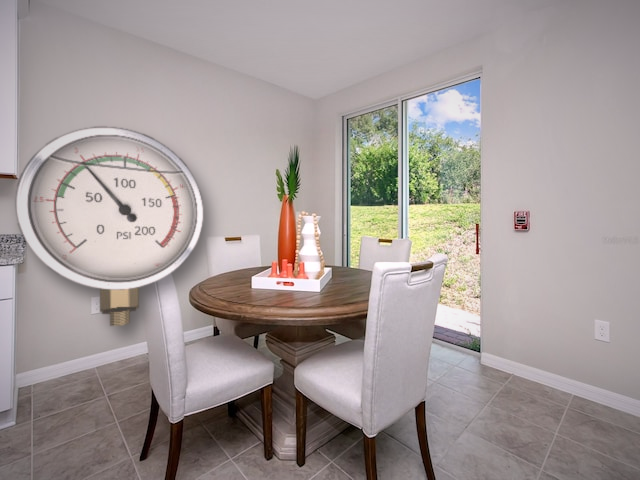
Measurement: 70
